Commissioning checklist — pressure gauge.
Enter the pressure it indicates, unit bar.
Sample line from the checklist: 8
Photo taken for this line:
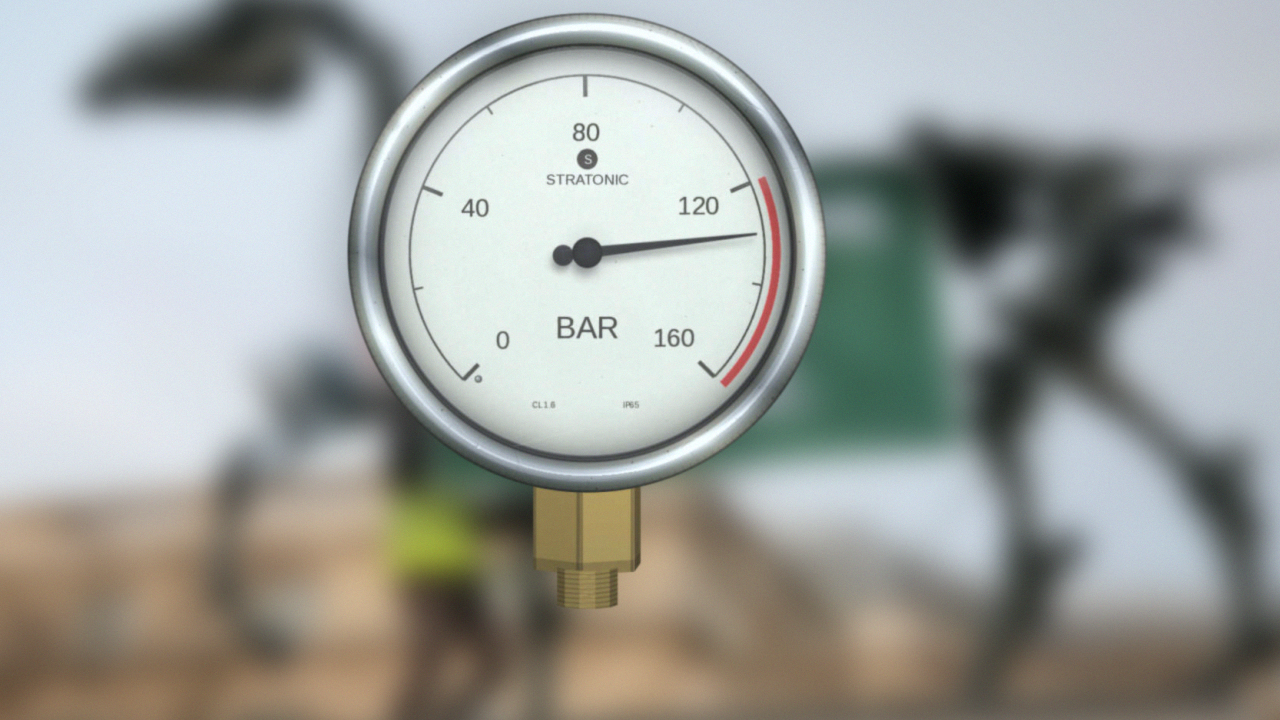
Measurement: 130
